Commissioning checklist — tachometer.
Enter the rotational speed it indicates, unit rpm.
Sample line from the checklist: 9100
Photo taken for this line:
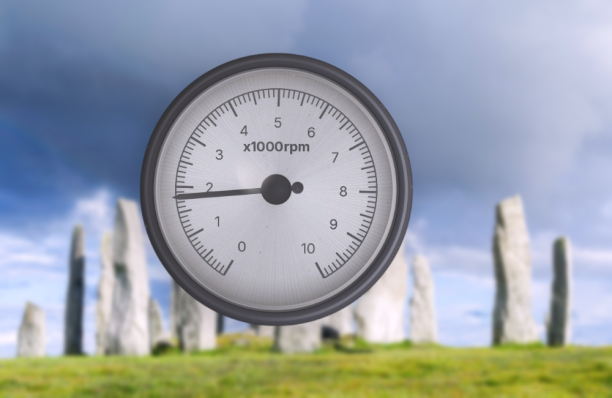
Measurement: 1800
